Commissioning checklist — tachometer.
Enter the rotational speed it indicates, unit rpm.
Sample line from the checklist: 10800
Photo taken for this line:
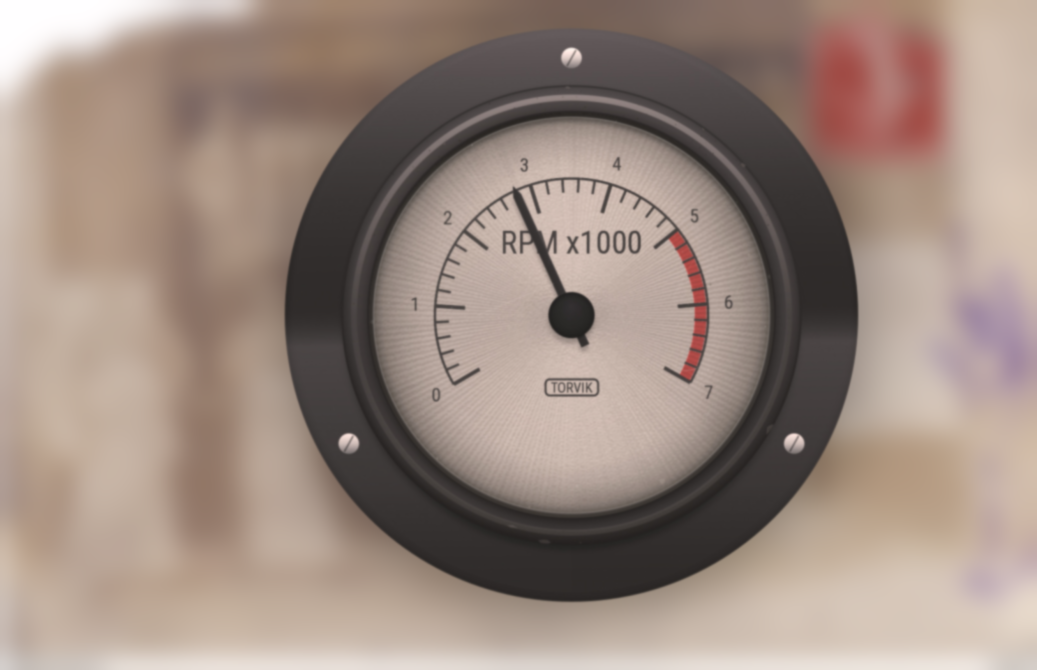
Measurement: 2800
